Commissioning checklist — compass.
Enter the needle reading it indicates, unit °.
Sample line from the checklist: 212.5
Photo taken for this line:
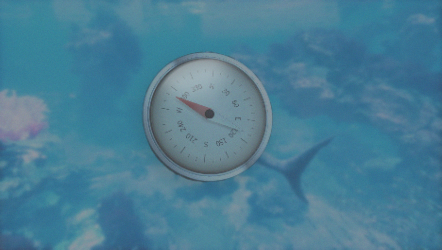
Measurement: 290
